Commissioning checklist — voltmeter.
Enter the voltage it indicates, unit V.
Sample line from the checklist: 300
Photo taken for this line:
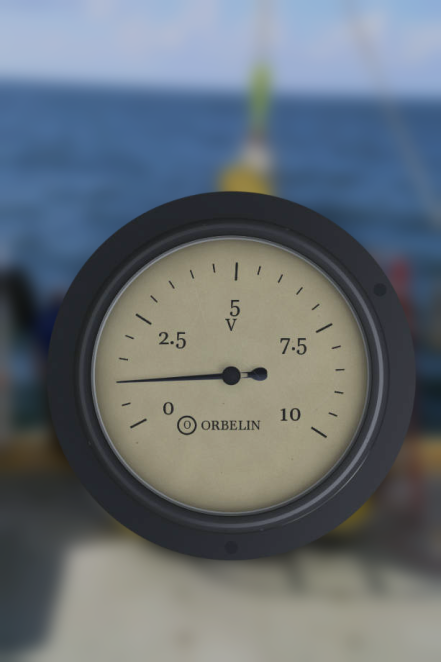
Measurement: 1
